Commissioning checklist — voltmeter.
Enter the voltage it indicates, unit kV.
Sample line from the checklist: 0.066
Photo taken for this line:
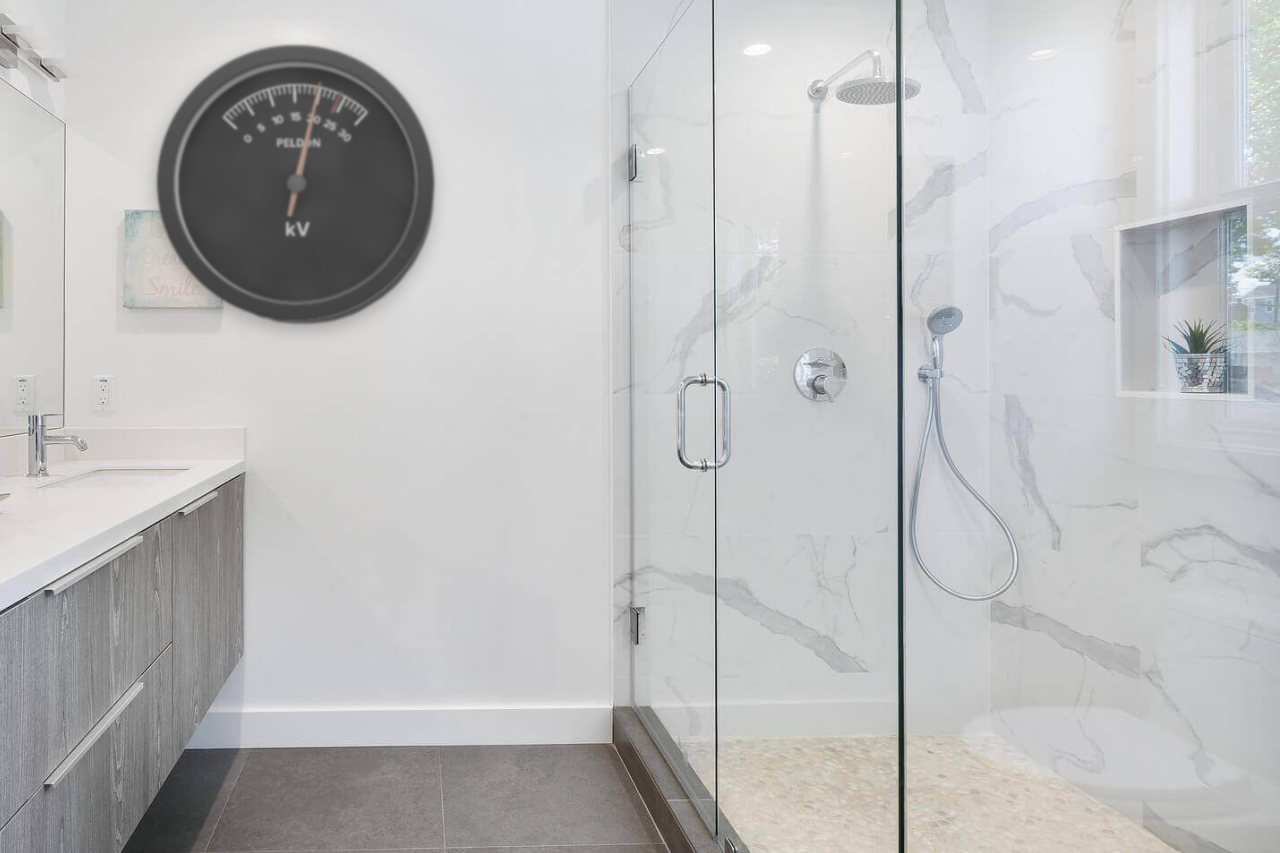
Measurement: 20
